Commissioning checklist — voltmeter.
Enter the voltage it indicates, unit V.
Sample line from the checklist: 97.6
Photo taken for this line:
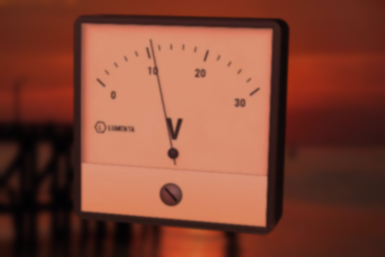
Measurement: 11
